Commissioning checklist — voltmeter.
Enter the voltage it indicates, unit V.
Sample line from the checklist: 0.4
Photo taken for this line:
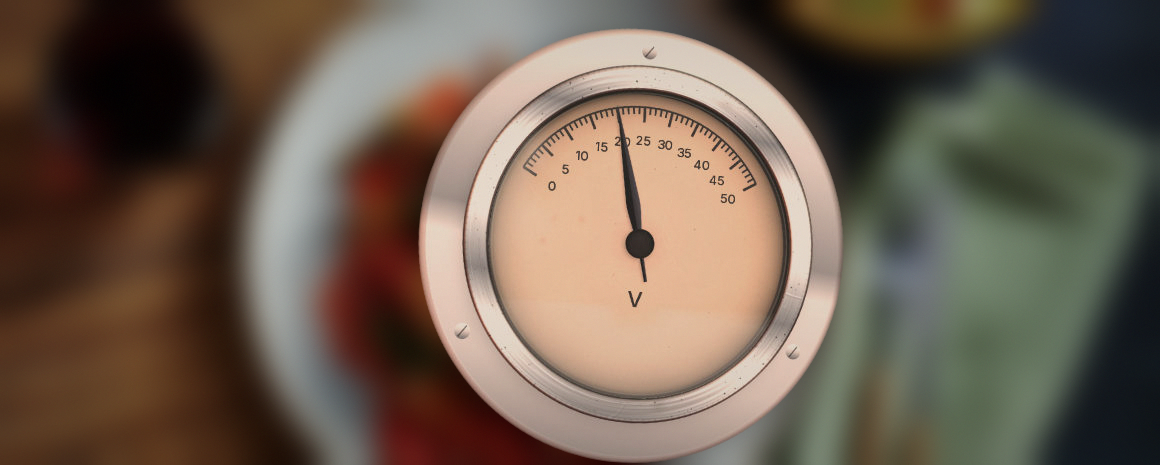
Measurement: 20
